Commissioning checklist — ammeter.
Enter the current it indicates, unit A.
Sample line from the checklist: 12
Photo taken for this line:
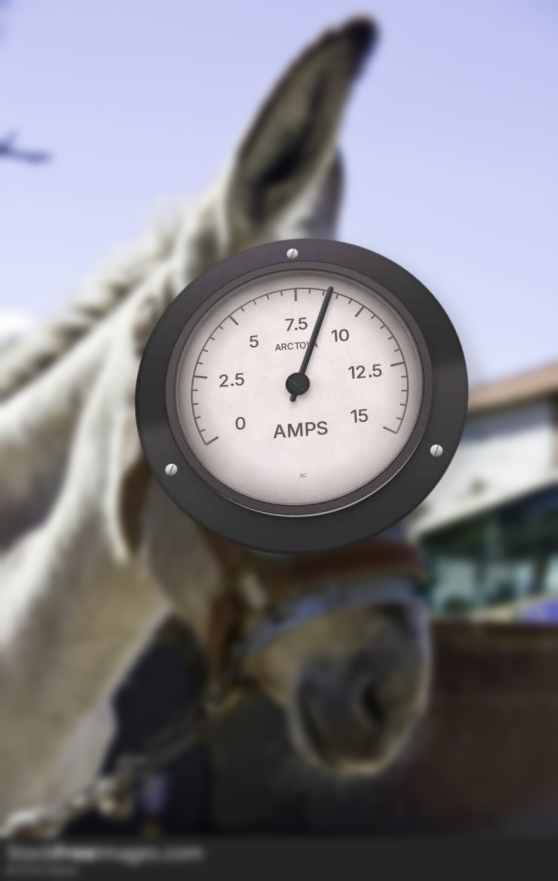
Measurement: 8.75
